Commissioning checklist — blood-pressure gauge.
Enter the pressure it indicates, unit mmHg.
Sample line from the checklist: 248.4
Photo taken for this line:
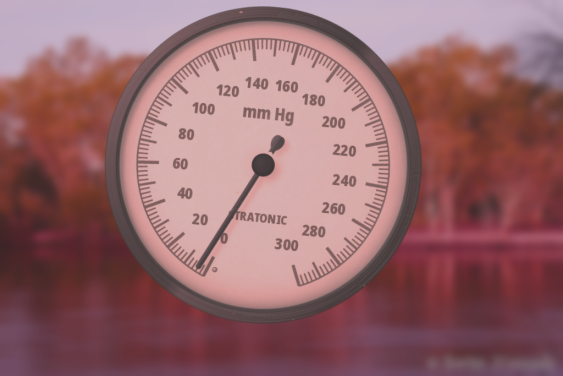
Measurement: 4
